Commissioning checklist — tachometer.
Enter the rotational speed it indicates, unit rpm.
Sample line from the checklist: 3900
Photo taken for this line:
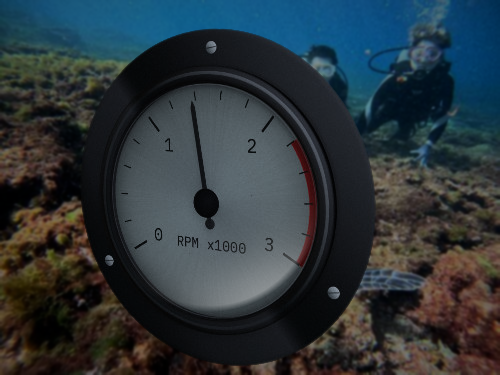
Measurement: 1400
